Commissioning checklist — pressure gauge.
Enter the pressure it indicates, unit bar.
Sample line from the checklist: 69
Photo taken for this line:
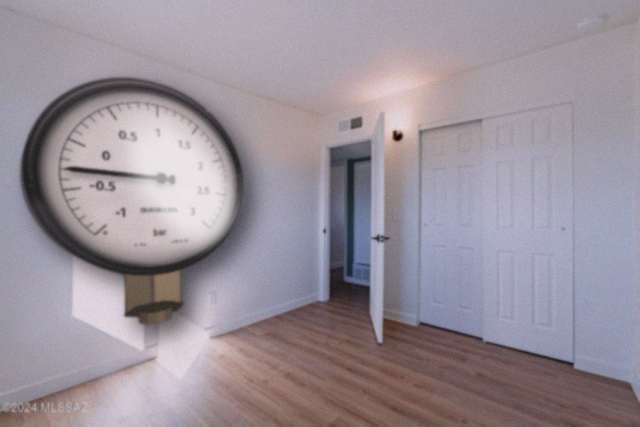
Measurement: -0.3
